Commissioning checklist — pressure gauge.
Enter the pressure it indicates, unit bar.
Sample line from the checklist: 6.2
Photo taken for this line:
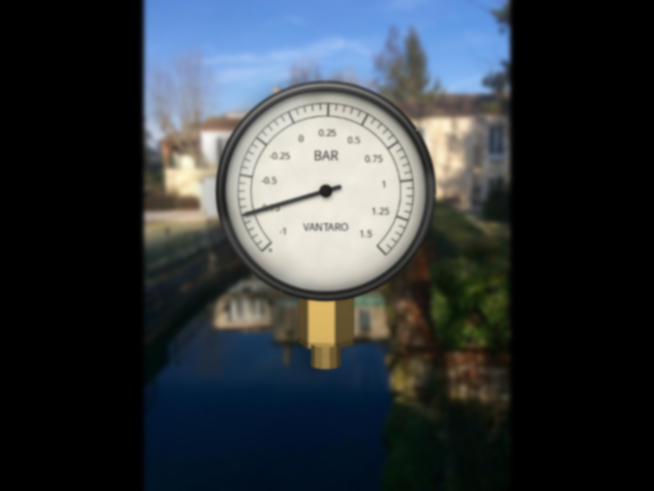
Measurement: -0.75
